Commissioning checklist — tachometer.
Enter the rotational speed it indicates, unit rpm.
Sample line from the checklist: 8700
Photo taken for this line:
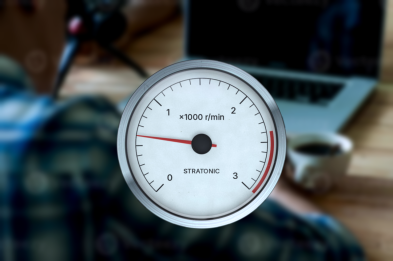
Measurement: 600
